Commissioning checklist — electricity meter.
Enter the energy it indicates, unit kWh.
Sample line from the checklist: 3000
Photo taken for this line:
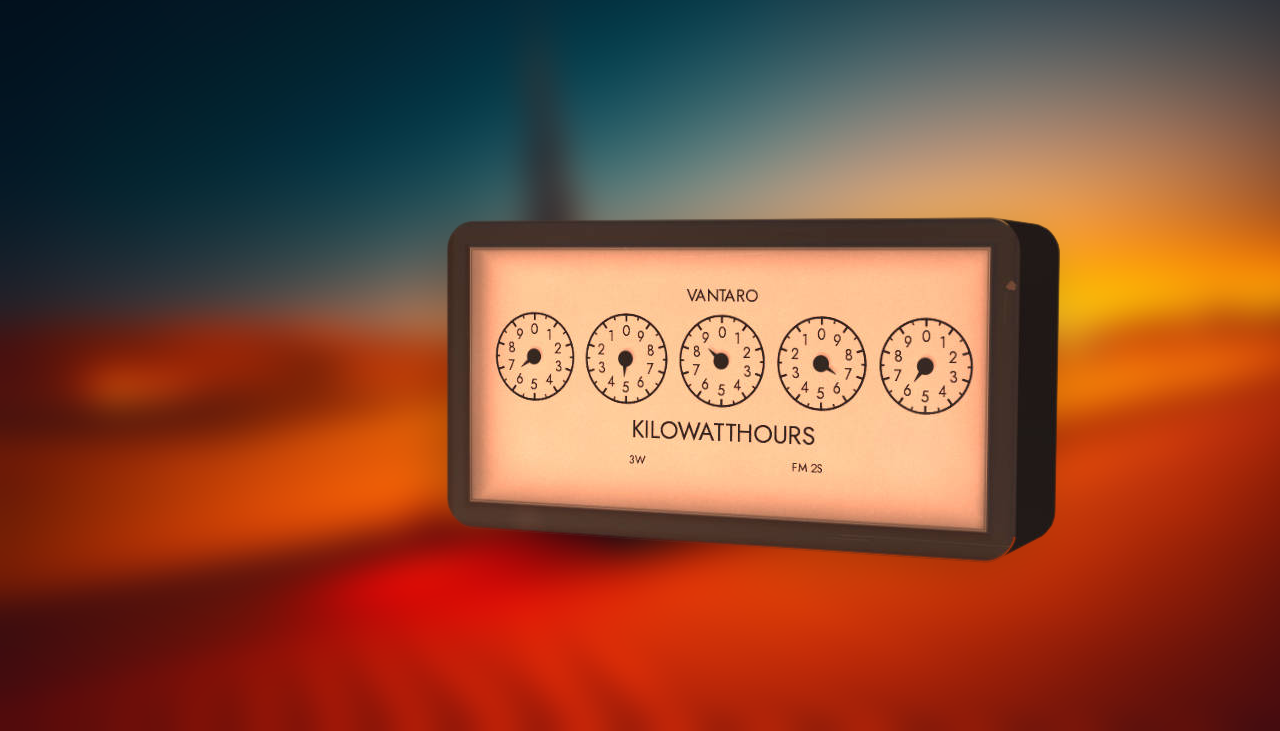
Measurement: 64866
